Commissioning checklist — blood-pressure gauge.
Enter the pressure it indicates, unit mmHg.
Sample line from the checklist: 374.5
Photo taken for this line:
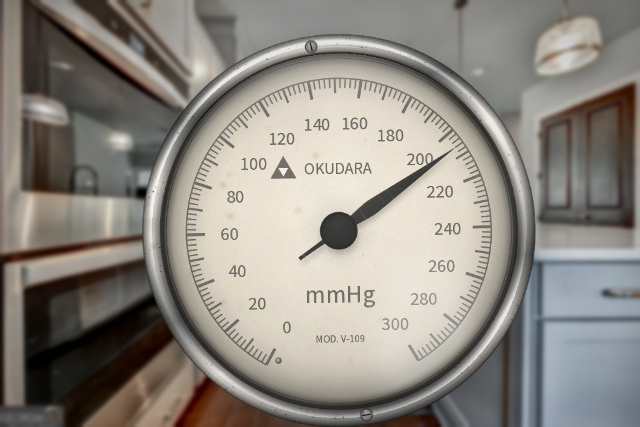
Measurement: 206
